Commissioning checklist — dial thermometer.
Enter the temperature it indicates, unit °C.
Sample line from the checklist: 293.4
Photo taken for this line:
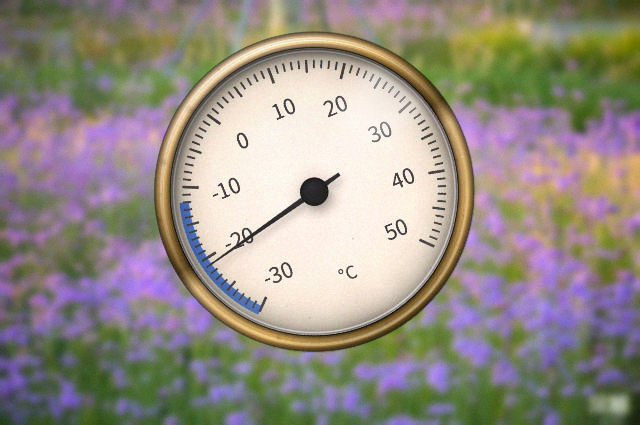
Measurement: -21
